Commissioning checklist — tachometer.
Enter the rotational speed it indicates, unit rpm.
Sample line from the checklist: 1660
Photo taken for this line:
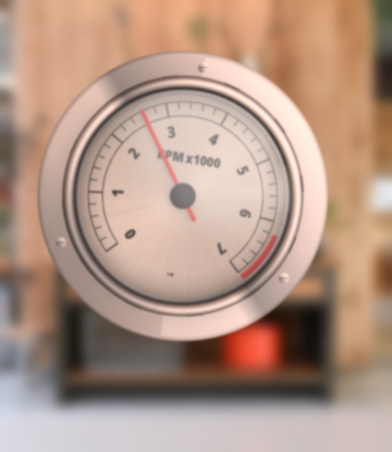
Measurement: 2600
